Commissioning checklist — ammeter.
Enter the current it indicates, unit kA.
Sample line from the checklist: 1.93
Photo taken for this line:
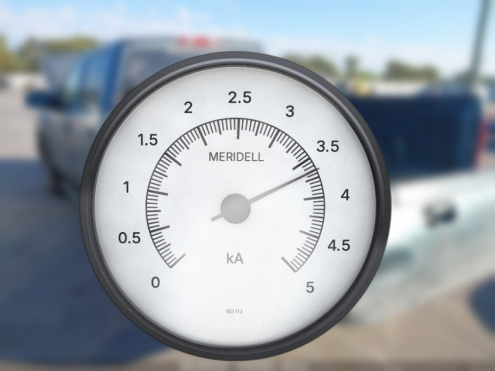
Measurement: 3.65
